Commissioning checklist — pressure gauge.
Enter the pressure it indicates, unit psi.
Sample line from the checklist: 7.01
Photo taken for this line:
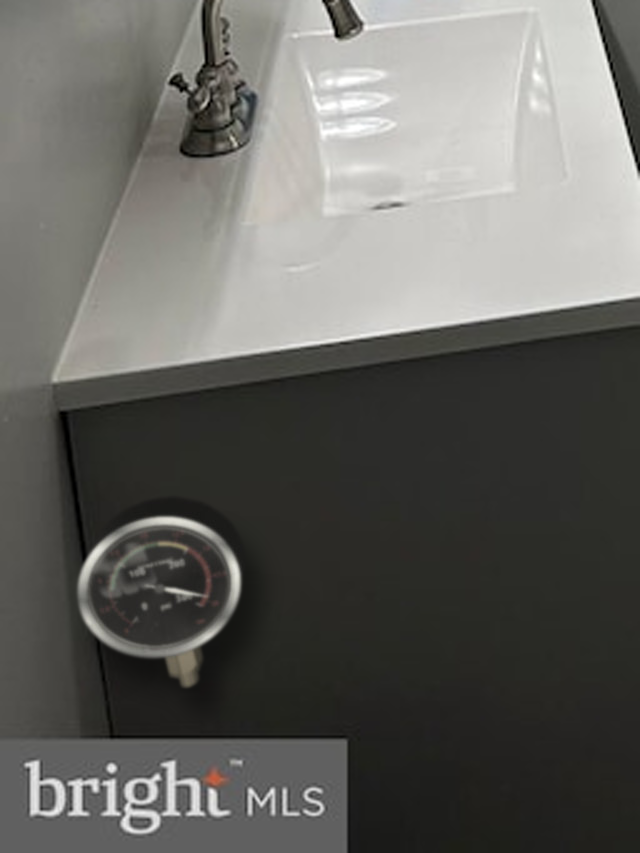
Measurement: 280
